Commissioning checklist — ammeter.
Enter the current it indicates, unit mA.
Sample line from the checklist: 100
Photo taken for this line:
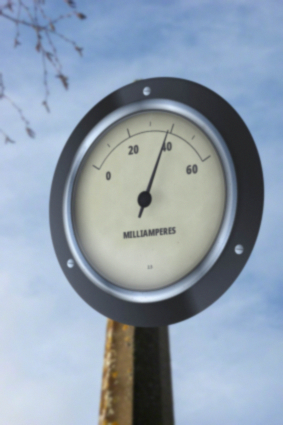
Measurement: 40
